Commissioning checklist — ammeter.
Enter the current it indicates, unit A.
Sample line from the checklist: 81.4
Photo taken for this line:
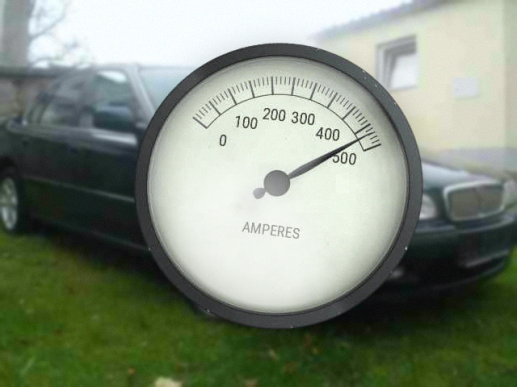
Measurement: 470
